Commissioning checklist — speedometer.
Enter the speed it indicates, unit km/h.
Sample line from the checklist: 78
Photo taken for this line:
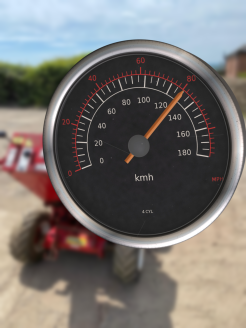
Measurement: 130
